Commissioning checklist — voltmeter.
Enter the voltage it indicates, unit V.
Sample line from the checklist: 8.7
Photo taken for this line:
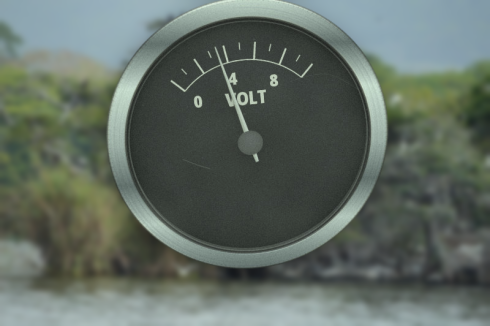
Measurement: 3.5
